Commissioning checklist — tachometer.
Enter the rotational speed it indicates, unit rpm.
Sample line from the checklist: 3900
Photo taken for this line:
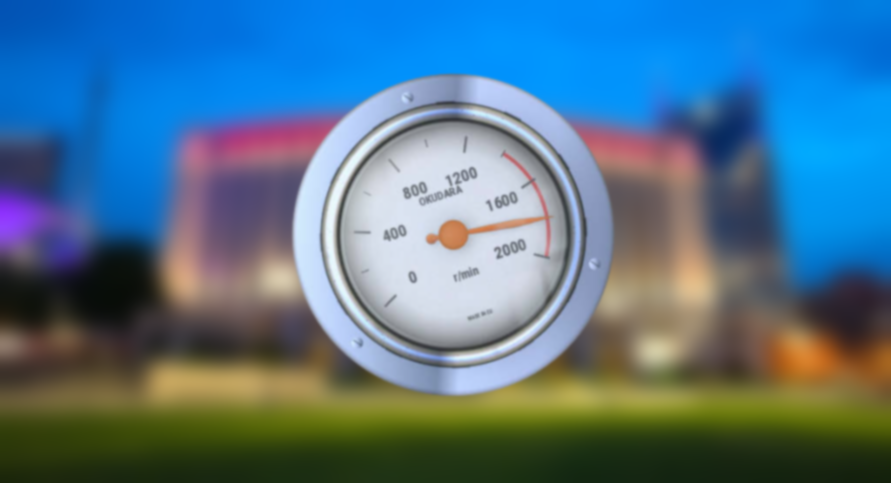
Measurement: 1800
